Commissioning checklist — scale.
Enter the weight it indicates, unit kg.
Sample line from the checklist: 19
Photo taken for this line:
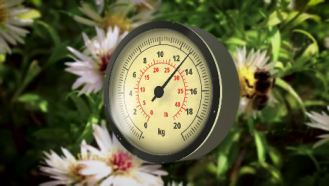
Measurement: 13
